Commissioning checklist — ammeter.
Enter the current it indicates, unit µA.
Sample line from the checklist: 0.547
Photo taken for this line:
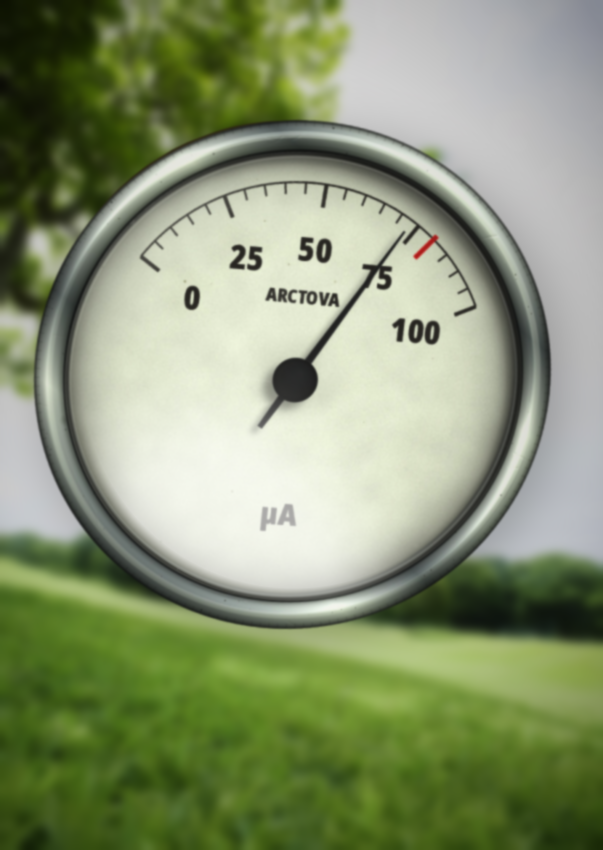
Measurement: 72.5
